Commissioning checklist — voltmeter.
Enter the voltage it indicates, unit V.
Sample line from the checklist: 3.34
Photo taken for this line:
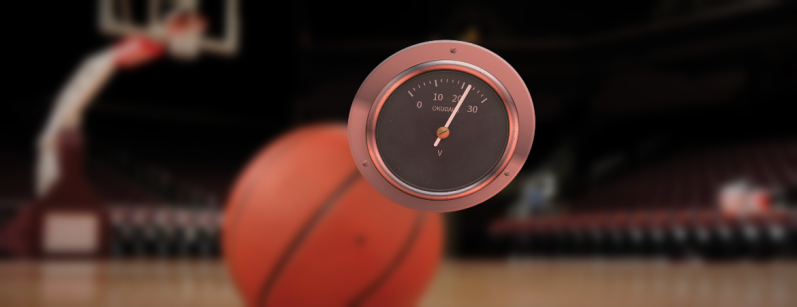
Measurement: 22
